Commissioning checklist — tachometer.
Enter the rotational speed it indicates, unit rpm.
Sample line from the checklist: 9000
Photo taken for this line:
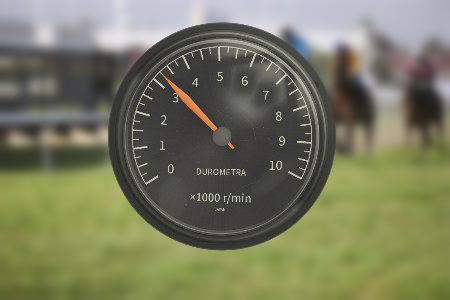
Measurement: 3250
